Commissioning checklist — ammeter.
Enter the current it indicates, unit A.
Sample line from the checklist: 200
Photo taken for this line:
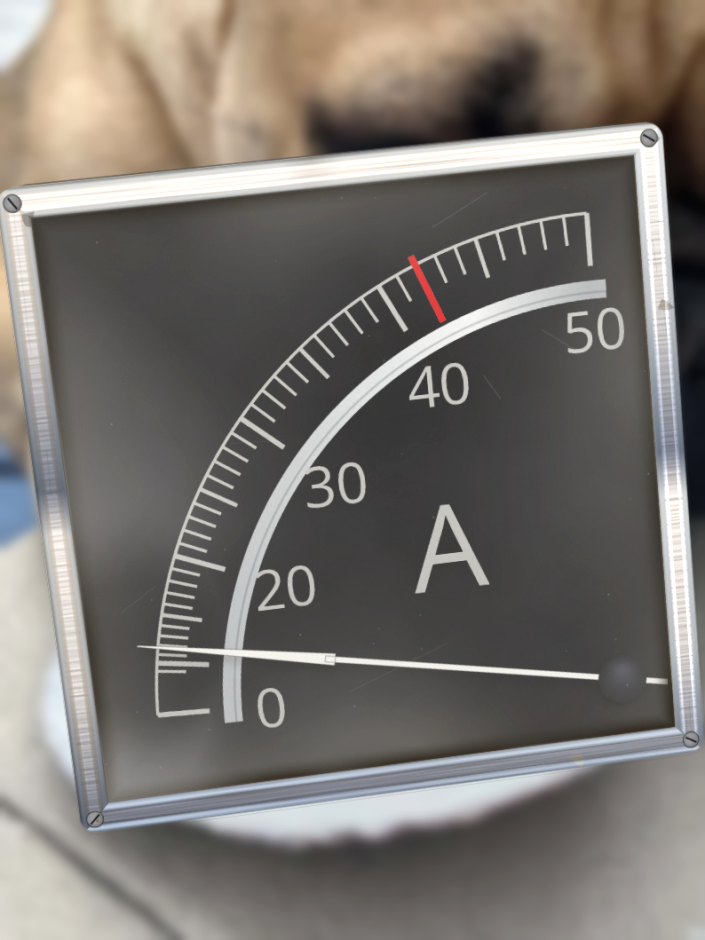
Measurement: 12
